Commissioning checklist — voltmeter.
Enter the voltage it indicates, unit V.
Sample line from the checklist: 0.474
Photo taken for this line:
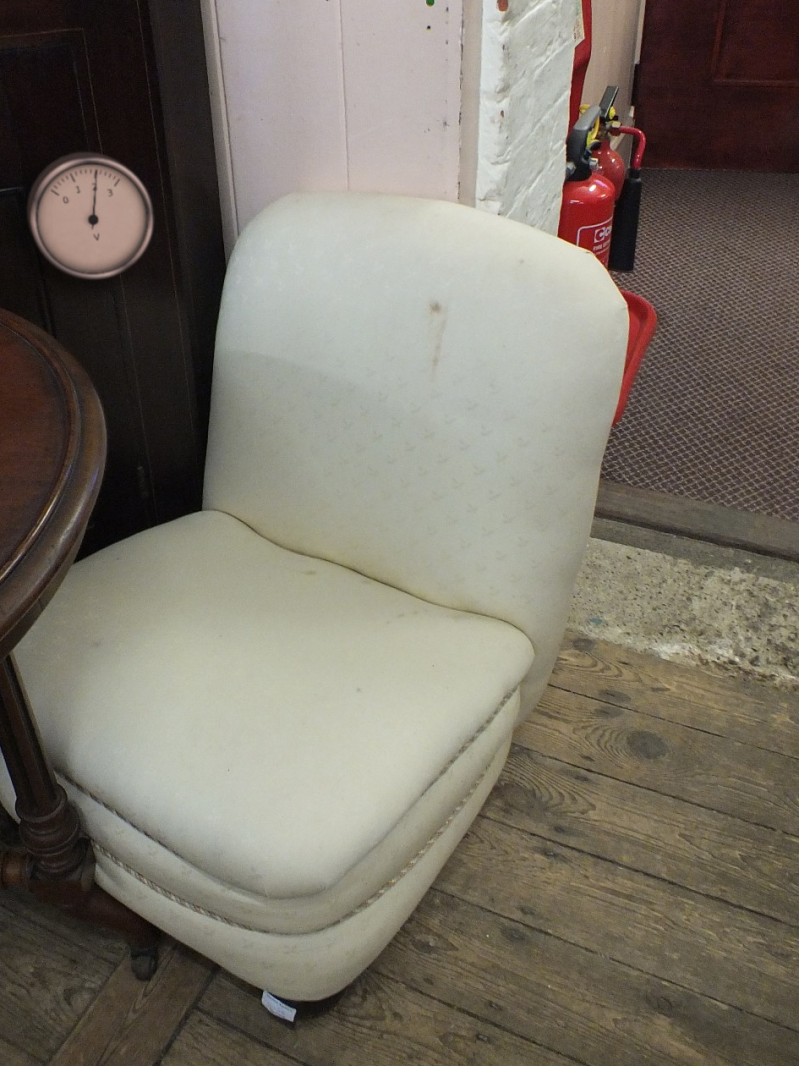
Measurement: 2
